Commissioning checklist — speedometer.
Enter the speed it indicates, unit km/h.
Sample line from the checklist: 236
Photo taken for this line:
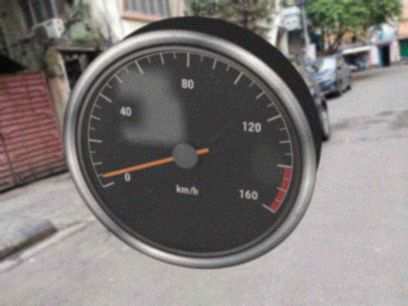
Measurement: 5
